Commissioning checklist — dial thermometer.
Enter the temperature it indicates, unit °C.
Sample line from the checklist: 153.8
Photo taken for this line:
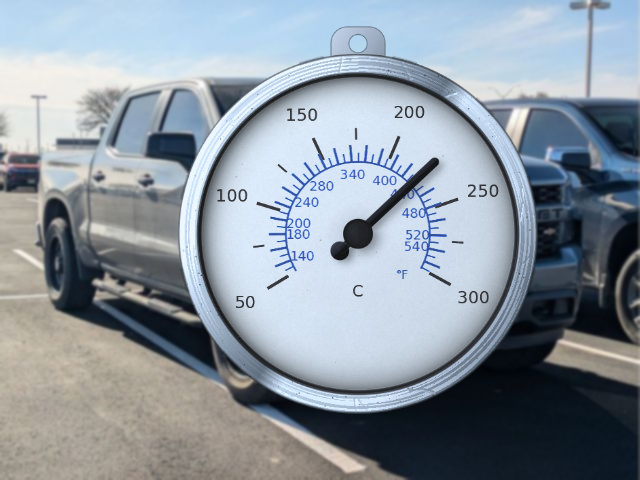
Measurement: 225
